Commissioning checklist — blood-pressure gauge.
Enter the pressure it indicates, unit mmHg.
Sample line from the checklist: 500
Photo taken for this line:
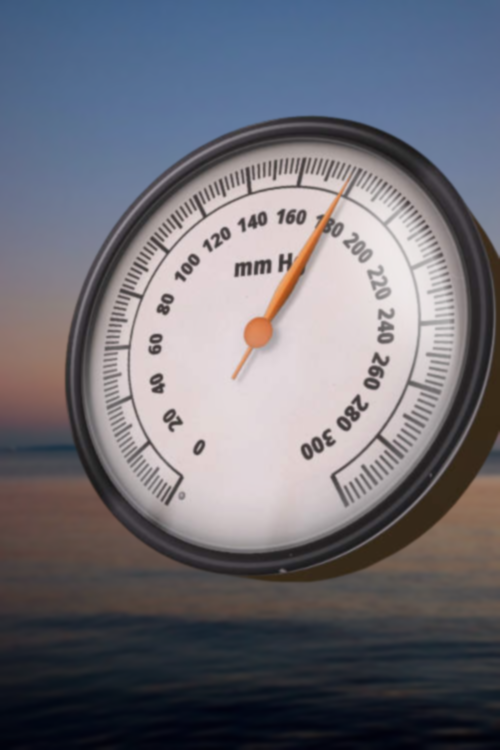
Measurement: 180
